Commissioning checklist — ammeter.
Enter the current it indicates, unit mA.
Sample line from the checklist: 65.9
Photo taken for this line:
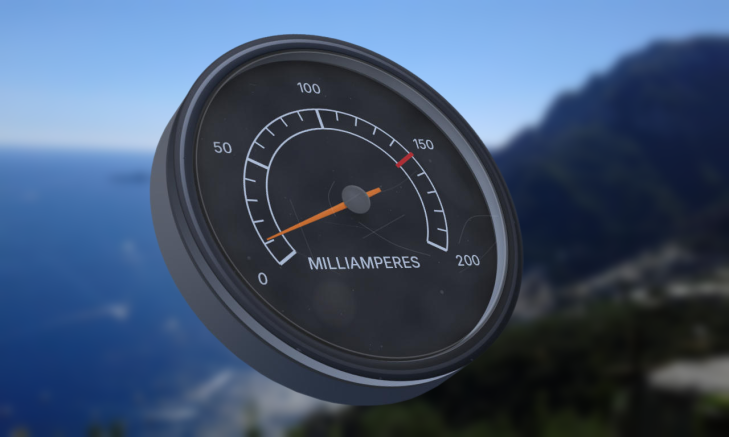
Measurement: 10
